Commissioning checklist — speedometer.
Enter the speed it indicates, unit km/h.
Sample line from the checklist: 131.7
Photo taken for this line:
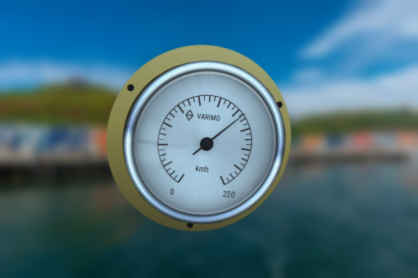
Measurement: 145
